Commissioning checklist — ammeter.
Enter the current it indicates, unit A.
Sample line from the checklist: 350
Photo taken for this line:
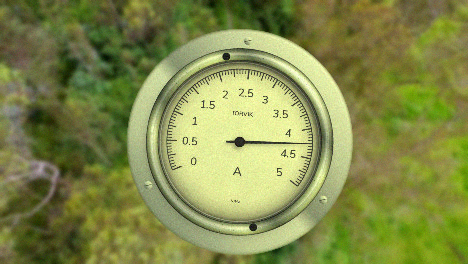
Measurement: 4.25
